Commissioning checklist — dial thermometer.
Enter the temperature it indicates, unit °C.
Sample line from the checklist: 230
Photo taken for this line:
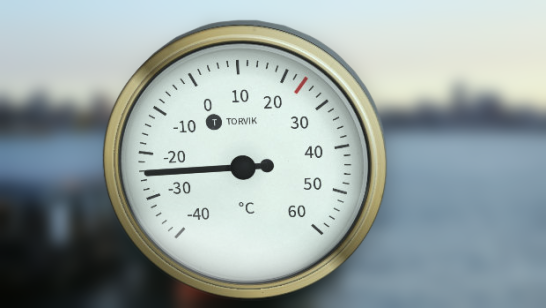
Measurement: -24
